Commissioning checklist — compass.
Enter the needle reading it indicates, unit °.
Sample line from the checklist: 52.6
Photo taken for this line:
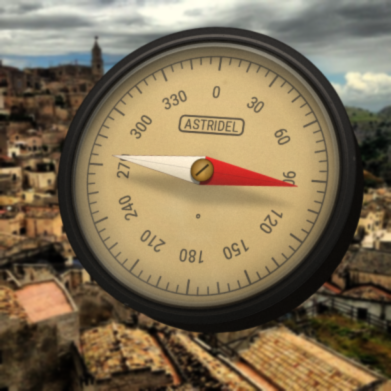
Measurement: 95
